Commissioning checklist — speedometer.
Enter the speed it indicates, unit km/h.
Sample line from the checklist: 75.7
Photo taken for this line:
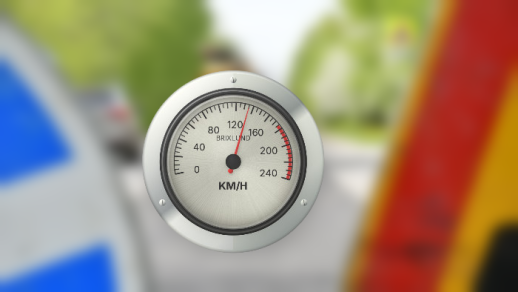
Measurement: 135
